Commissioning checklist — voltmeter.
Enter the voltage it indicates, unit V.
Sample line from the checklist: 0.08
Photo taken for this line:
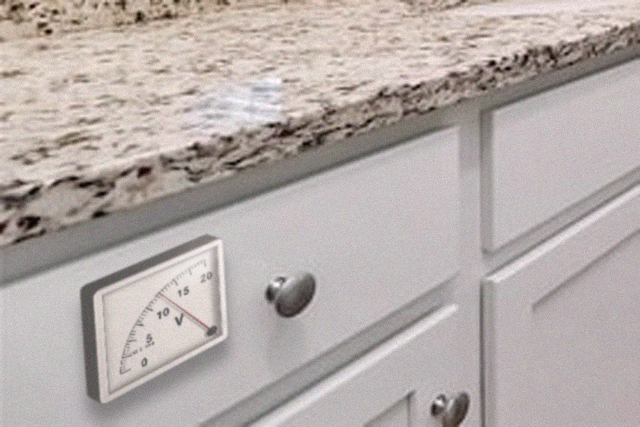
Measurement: 12.5
